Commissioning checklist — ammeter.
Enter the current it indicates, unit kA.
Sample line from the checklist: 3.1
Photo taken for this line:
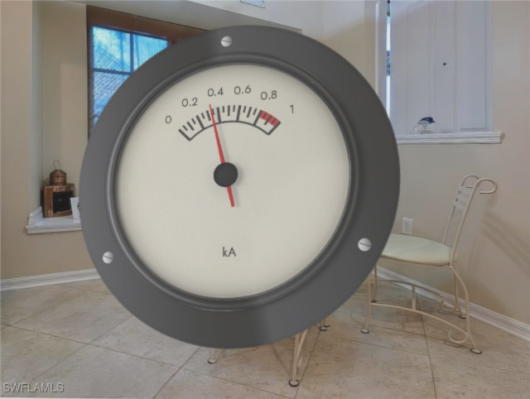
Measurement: 0.35
